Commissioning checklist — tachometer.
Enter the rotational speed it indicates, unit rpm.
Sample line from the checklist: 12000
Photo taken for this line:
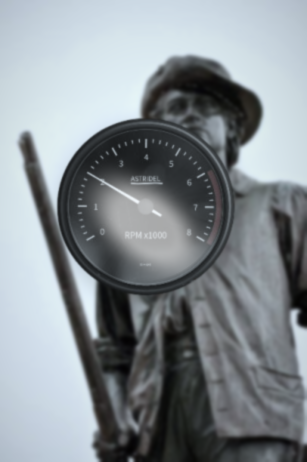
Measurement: 2000
